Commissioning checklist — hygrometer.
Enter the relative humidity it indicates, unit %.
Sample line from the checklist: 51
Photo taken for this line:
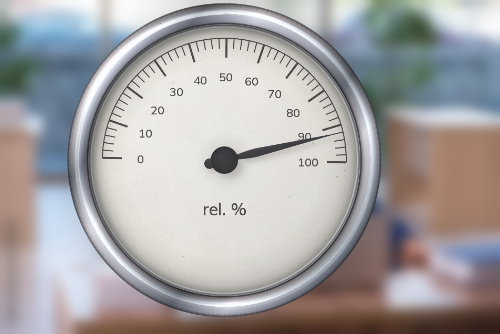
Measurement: 92
